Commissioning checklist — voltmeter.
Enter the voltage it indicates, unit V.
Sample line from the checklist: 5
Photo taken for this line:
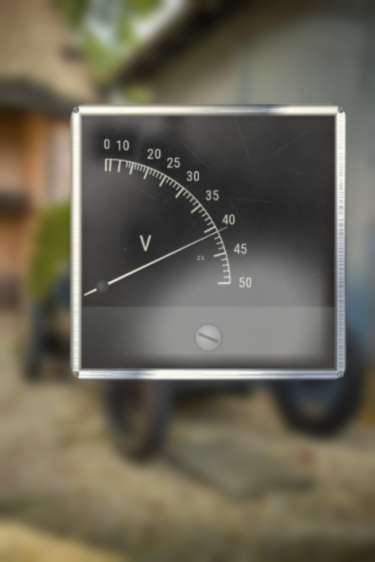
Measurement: 41
